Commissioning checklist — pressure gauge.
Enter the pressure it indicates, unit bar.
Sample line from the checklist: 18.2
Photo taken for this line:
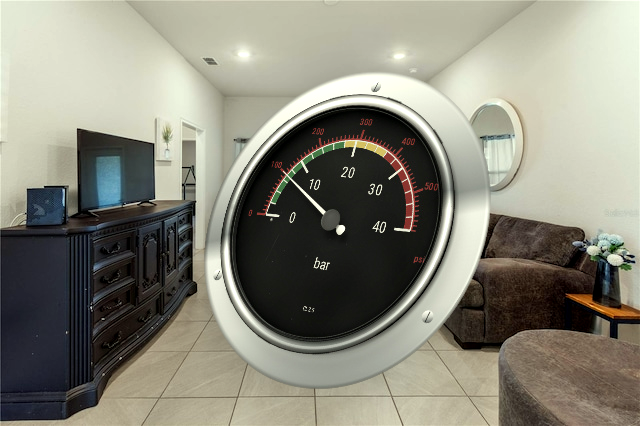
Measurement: 7
